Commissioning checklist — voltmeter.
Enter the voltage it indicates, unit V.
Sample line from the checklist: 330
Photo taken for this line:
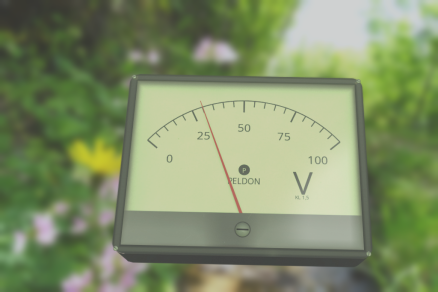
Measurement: 30
